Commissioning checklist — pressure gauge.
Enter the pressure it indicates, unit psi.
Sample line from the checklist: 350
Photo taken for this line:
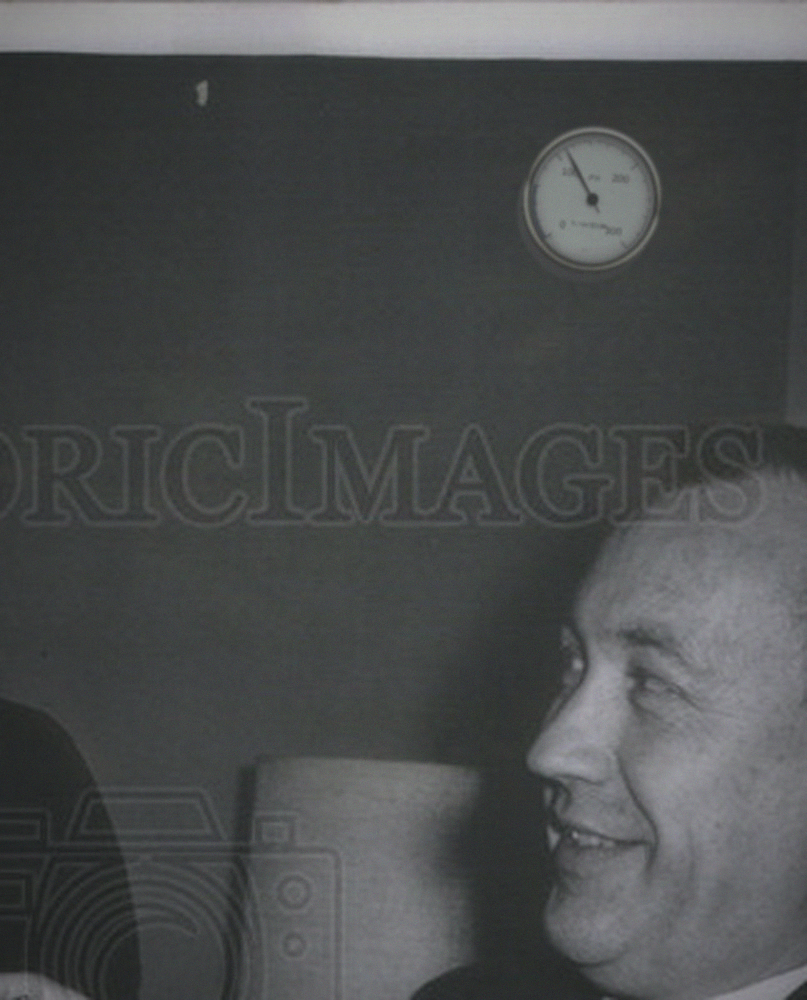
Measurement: 110
